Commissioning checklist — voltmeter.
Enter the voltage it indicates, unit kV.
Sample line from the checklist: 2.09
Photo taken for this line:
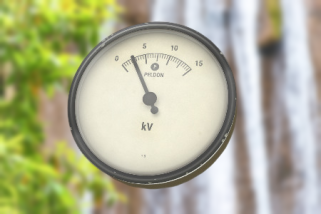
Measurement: 2.5
